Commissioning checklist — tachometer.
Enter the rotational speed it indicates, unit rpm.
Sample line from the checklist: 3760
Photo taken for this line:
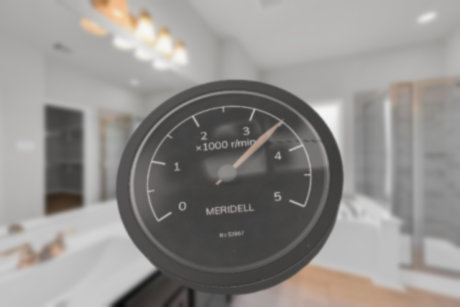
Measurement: 3500
